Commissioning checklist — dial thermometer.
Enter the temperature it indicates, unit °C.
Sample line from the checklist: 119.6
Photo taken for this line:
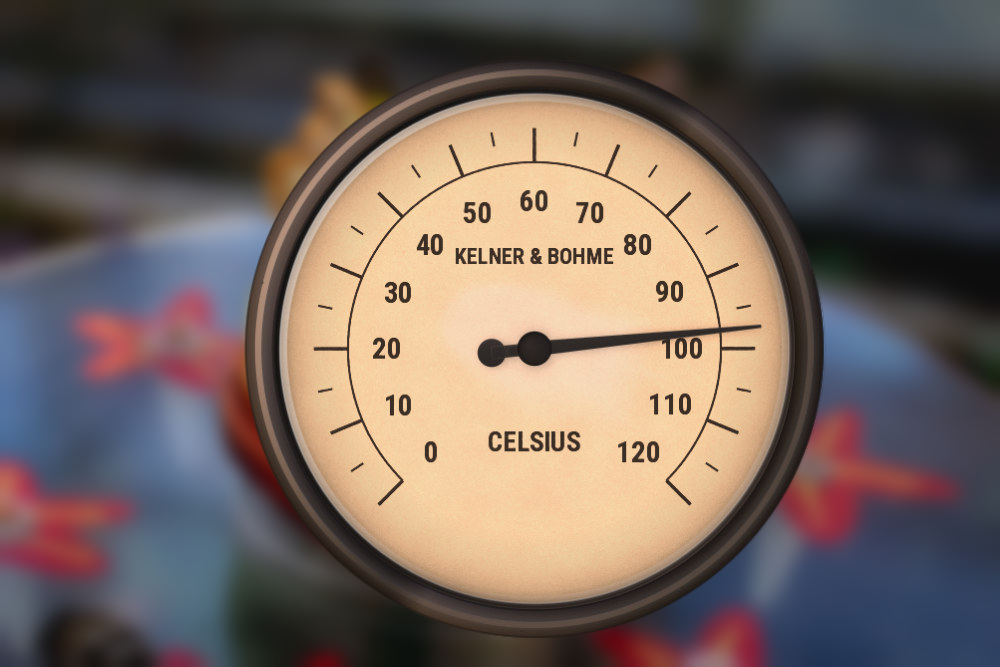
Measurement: 97.5
